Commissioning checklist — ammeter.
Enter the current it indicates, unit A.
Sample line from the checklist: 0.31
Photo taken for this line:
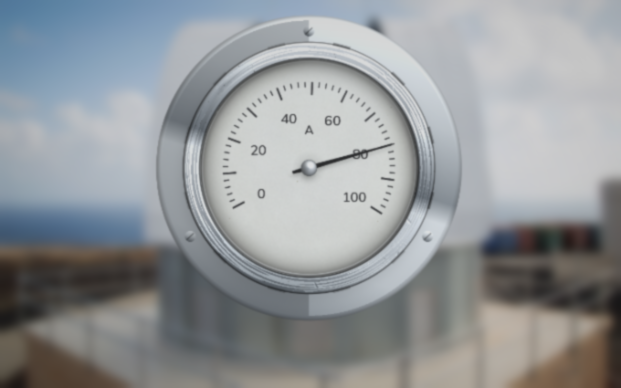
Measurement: 80
